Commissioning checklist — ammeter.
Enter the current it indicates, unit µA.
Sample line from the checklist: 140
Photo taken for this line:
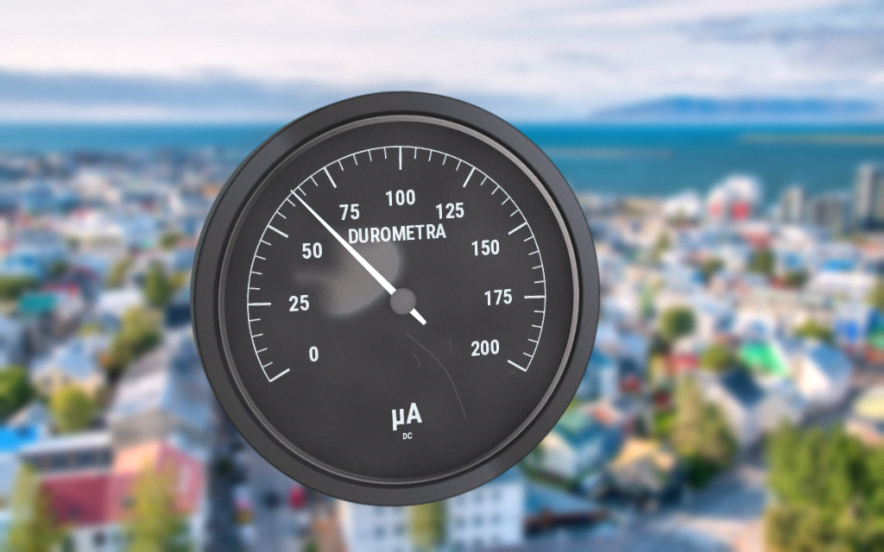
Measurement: 62.5
